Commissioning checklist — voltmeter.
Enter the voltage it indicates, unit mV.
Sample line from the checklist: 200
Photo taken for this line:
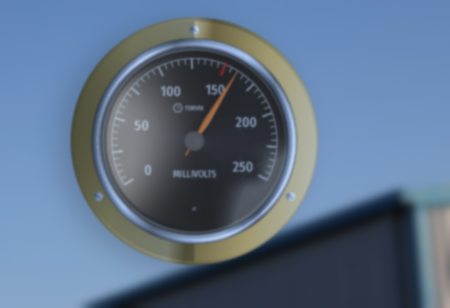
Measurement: 160
